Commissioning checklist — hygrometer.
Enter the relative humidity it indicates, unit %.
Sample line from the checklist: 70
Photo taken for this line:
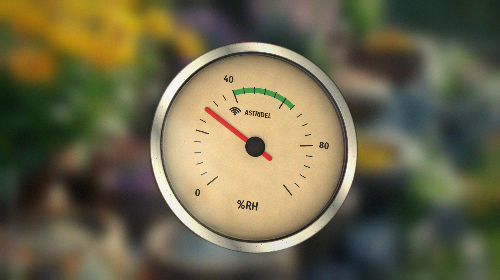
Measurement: 28
